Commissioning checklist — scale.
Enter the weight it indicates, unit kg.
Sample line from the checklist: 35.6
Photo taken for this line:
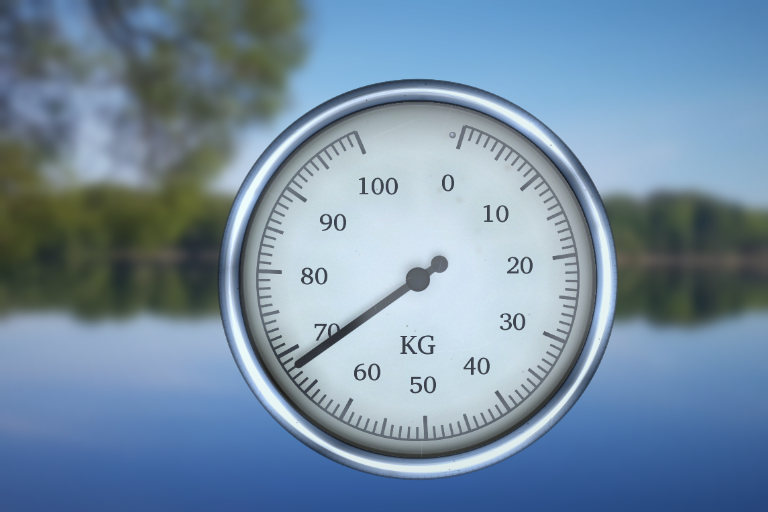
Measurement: 68
